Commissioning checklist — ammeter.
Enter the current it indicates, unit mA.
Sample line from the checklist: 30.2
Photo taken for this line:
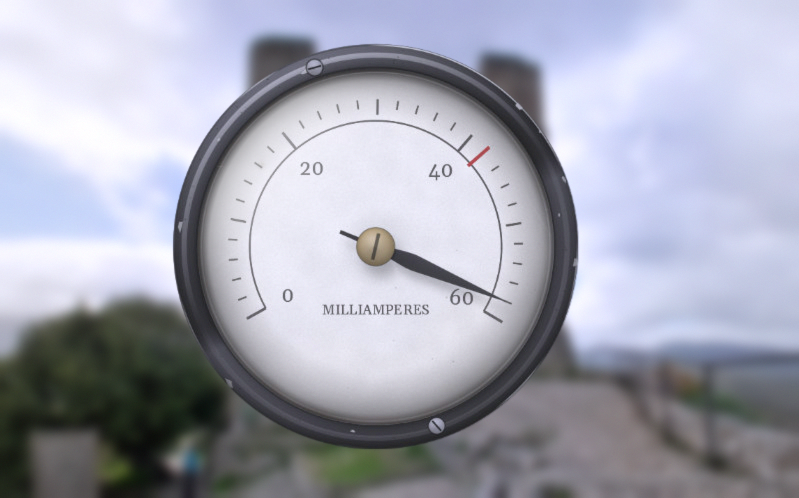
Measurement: 58
